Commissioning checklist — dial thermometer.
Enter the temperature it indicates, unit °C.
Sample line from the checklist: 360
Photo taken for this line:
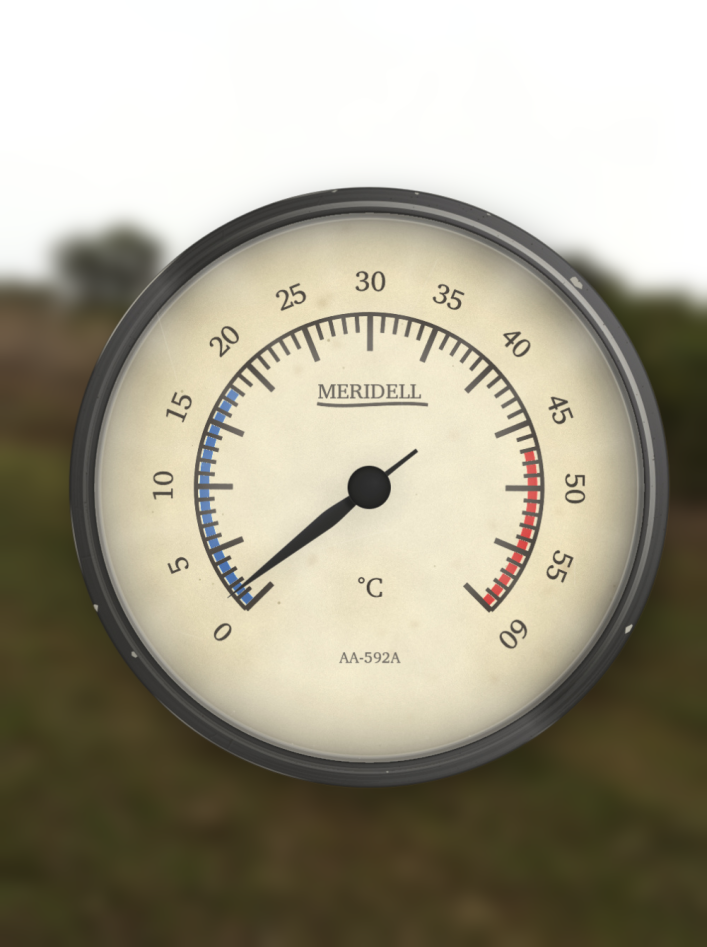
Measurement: 1.5
